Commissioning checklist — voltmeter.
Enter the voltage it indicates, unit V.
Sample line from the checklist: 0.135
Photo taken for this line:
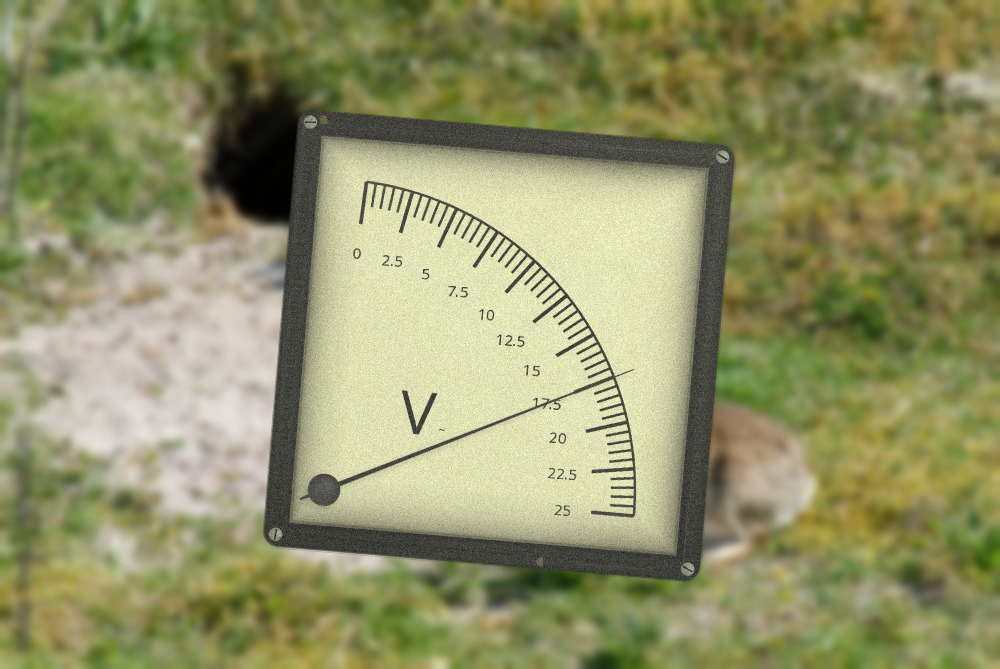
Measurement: 17.5
